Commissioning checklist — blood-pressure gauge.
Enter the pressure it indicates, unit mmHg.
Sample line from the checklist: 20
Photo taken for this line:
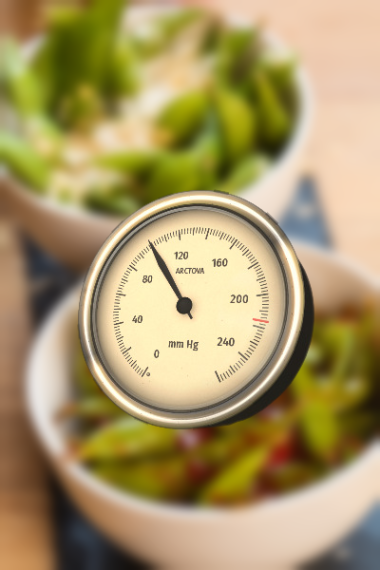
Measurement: 100
